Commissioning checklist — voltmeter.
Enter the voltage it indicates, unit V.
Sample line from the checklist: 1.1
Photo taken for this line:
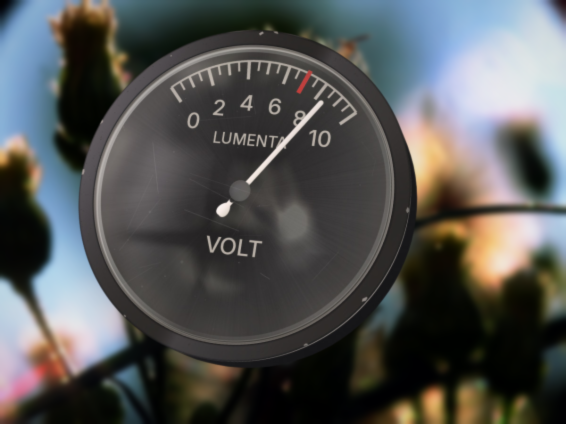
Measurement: 8.5
